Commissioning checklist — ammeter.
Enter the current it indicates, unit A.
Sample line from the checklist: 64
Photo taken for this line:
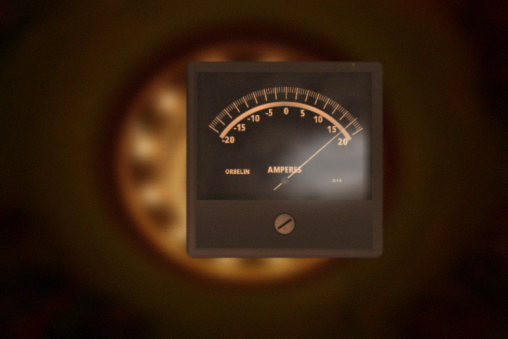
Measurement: 17.5
